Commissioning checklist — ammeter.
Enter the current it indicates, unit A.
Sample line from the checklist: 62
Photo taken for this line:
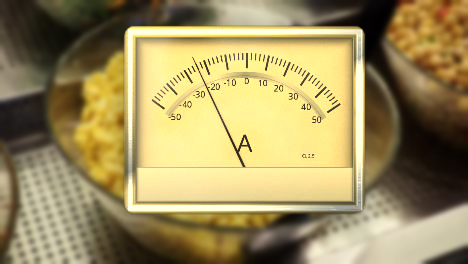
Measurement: -24
